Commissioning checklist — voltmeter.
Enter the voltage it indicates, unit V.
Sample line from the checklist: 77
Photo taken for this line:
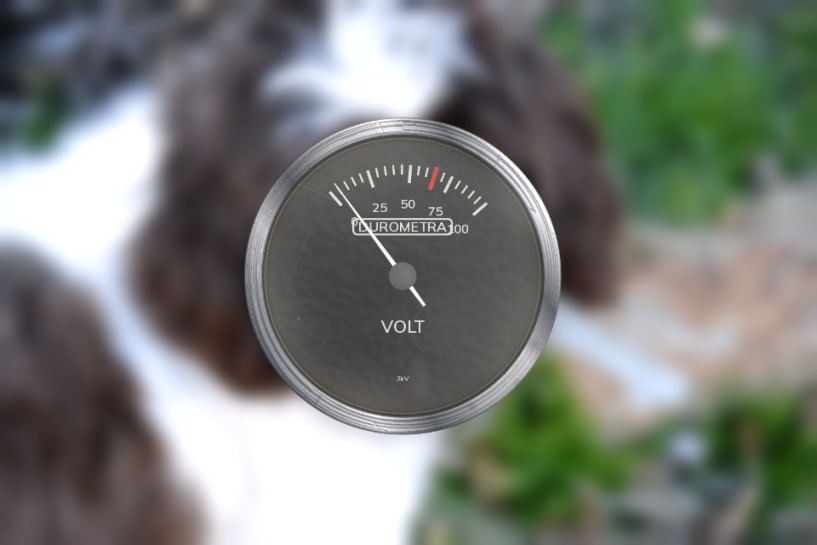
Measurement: 5
